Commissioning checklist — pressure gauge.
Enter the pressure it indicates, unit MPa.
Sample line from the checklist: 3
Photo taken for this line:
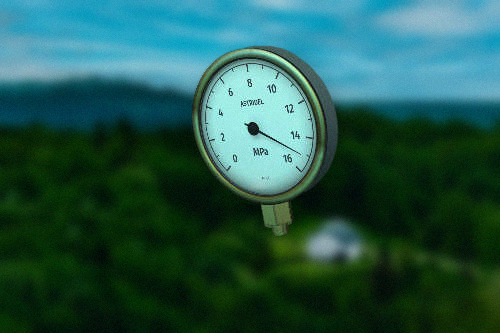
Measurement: 15
